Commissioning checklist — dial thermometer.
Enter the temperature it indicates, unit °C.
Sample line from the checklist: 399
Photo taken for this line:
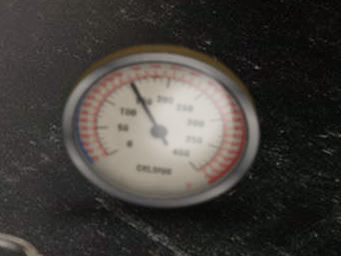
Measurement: 150
